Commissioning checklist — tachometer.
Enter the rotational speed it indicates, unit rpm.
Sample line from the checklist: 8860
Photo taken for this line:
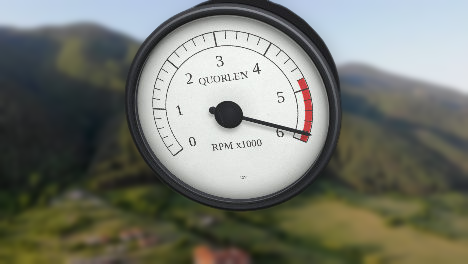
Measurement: 5800
